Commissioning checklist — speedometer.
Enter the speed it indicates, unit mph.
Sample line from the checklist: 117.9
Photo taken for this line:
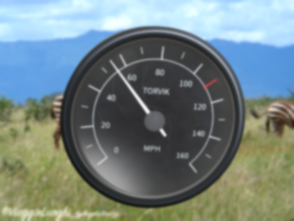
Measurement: 55
